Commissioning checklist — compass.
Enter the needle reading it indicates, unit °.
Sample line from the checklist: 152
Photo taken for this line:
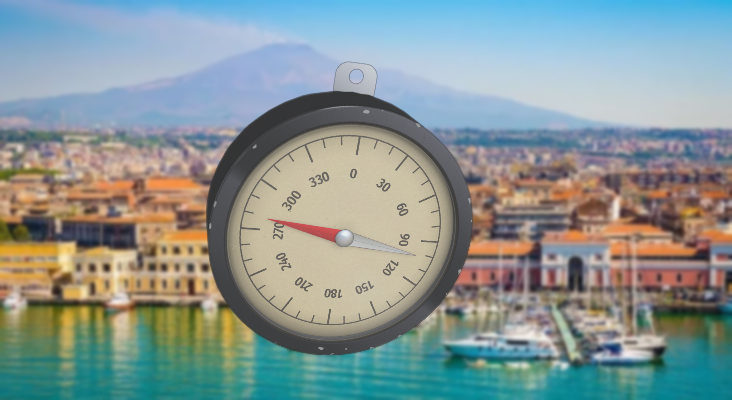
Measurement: 280
